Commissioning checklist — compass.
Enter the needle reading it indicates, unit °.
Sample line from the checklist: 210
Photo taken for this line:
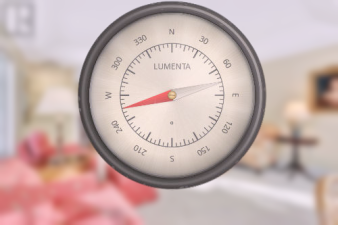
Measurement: 255
